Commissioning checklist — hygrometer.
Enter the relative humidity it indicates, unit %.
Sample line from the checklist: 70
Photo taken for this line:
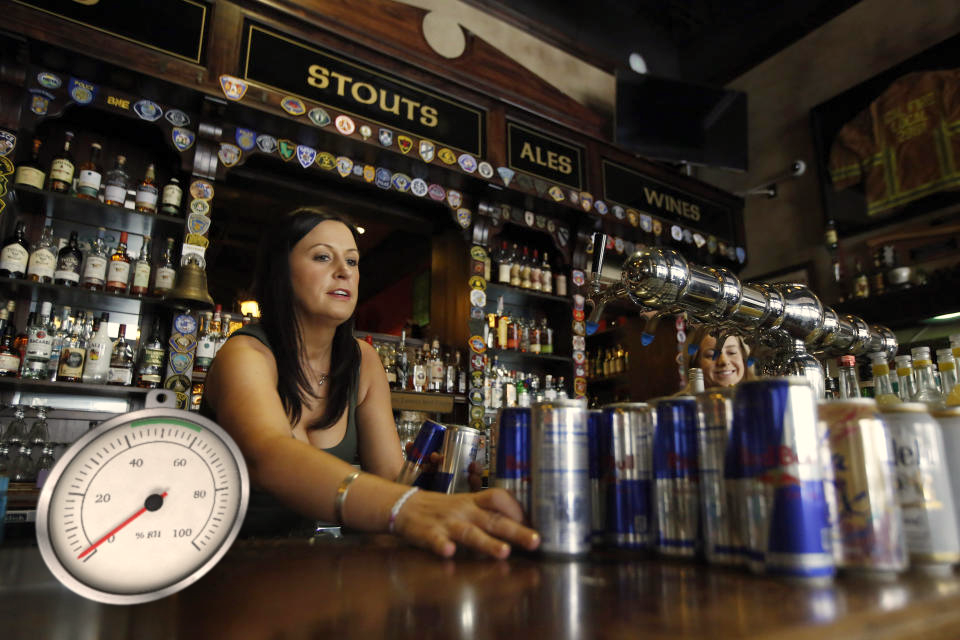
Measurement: 2
